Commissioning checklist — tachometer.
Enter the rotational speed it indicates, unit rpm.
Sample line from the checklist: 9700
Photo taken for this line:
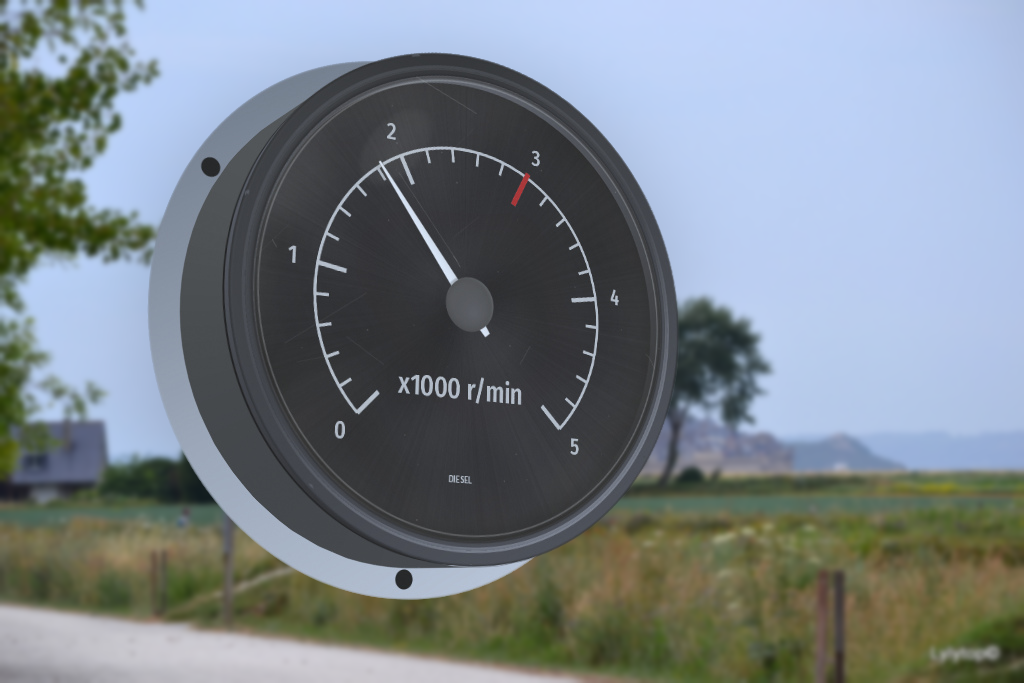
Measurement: 1800
